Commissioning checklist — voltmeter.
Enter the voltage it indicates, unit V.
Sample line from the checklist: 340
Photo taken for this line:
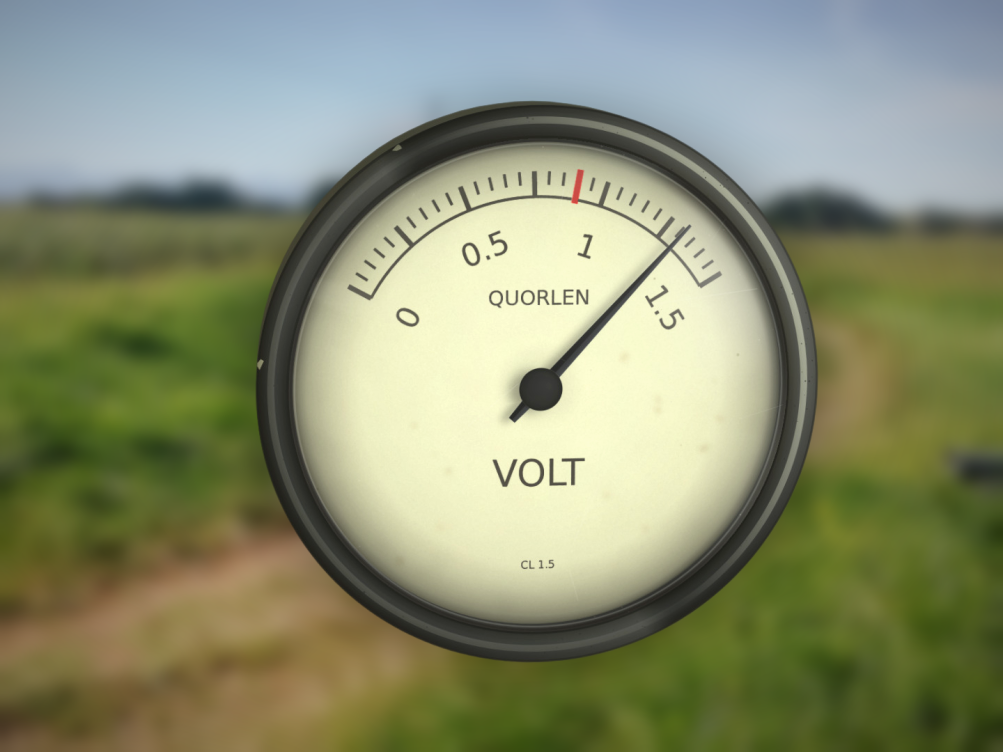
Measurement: 1.3
